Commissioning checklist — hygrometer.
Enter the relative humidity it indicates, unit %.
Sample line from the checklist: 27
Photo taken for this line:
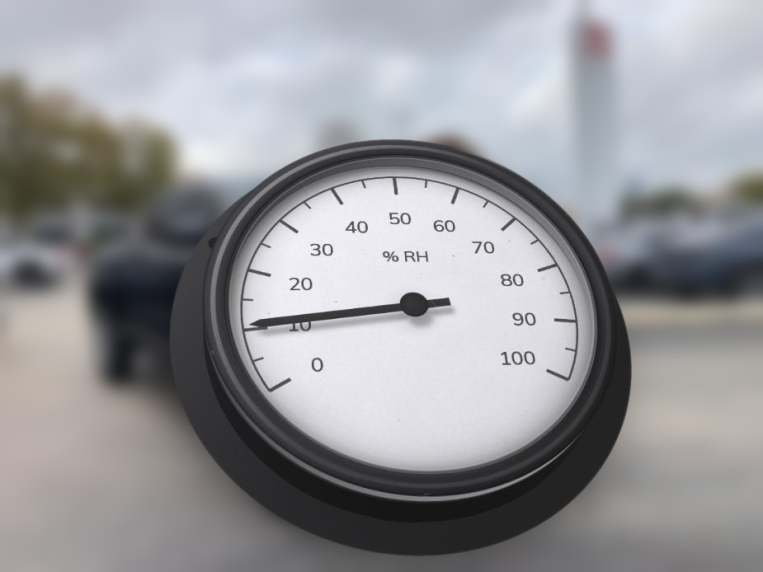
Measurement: 10
